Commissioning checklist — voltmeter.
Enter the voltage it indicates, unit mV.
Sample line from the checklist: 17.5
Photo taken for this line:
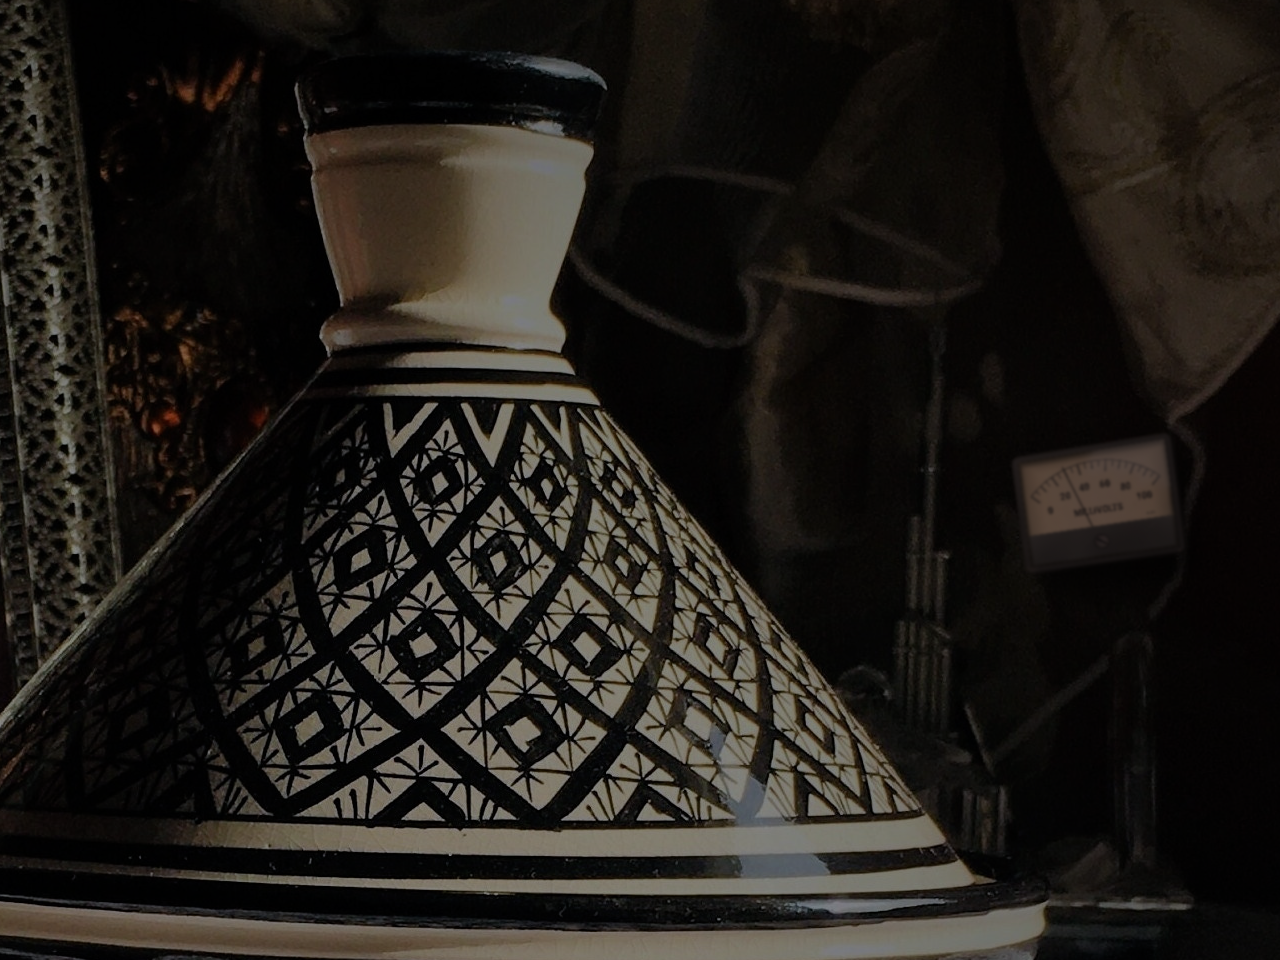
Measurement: 30
